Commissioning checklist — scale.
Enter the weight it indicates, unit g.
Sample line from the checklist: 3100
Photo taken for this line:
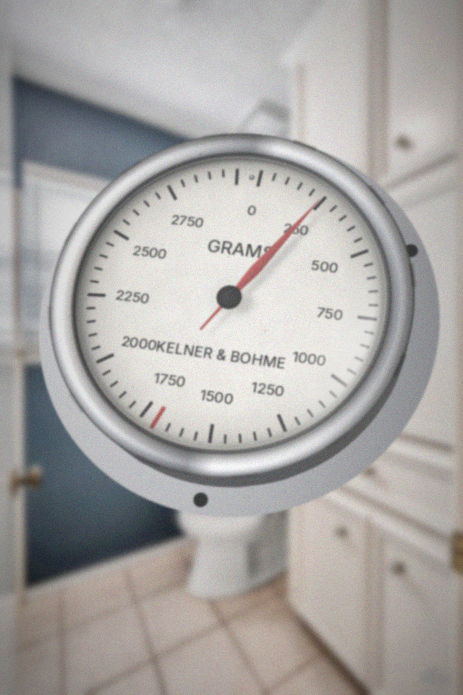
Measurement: 250
